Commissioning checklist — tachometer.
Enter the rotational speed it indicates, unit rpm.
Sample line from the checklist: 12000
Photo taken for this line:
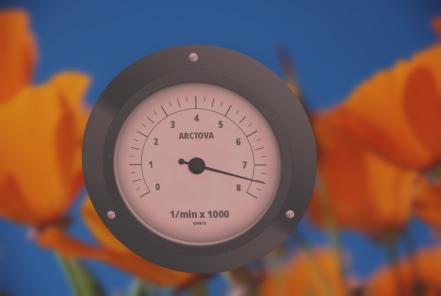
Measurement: 7500
